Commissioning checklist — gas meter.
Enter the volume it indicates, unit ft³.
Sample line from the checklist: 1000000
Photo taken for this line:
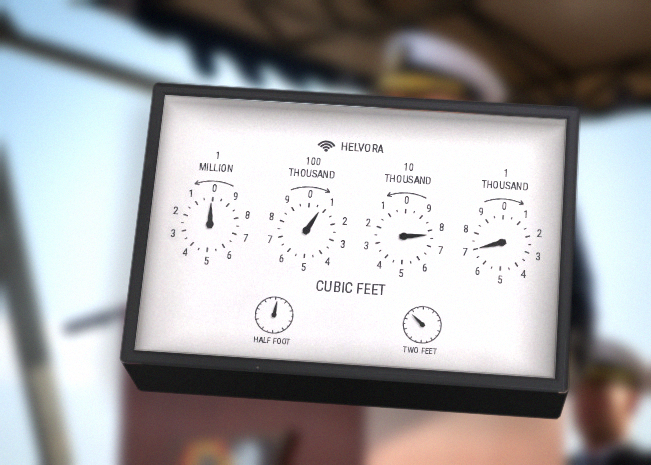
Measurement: 7700
